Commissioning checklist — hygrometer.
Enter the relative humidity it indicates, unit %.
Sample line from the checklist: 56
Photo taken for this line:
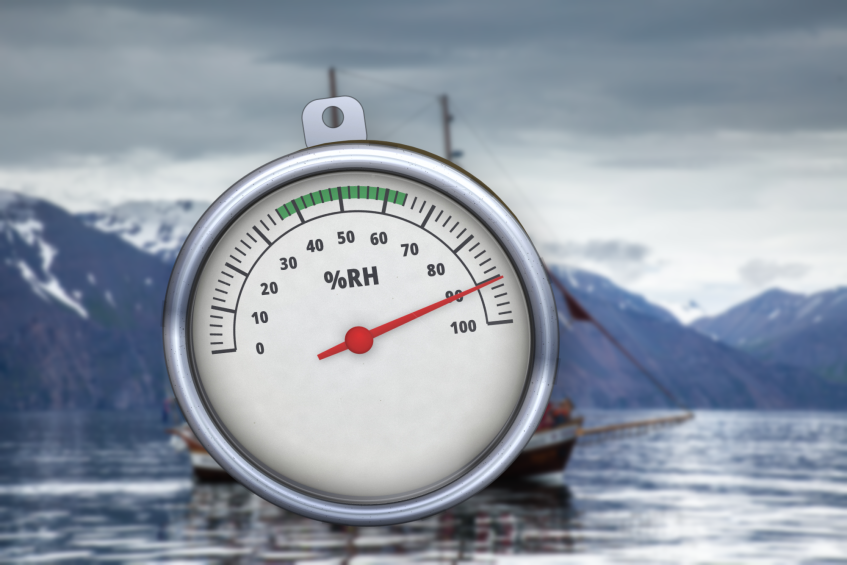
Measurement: 90
